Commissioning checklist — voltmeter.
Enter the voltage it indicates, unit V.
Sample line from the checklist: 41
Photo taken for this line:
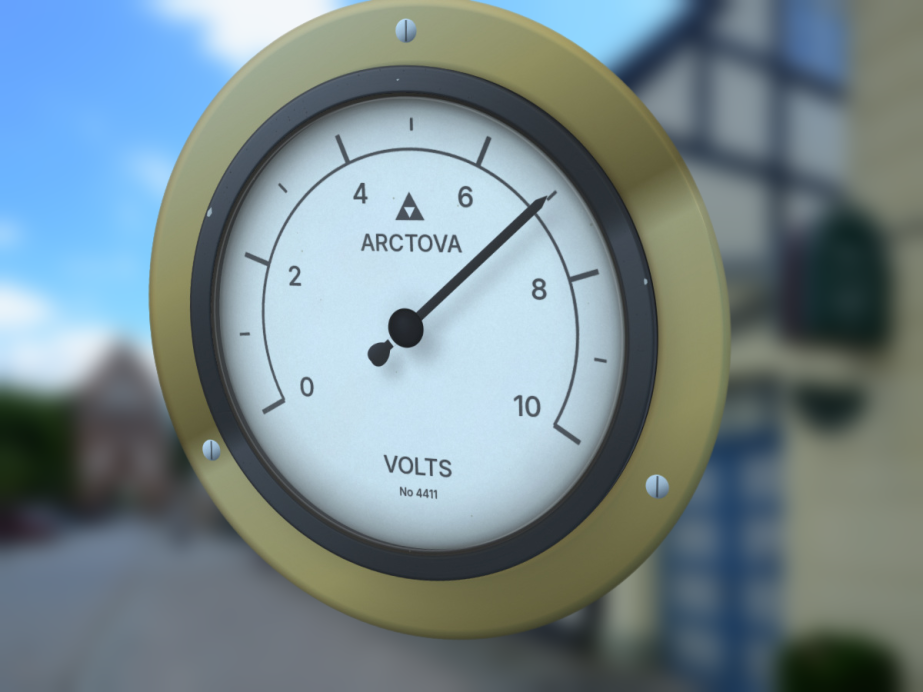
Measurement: 7
